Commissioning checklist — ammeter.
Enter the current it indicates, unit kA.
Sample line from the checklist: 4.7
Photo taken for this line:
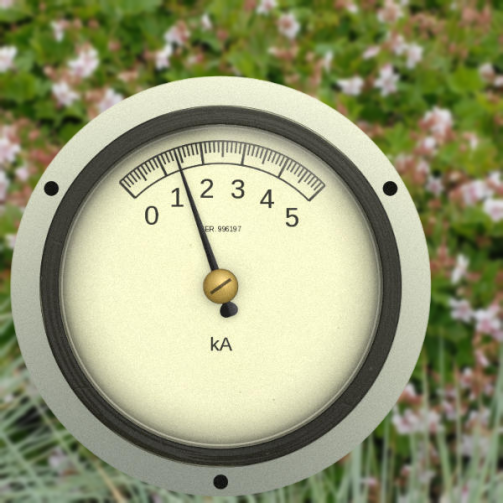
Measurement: 1.4
